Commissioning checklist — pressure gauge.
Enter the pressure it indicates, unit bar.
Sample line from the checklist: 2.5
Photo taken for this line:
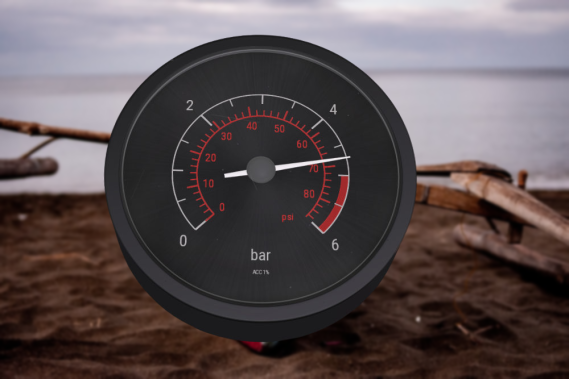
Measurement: 4.75
